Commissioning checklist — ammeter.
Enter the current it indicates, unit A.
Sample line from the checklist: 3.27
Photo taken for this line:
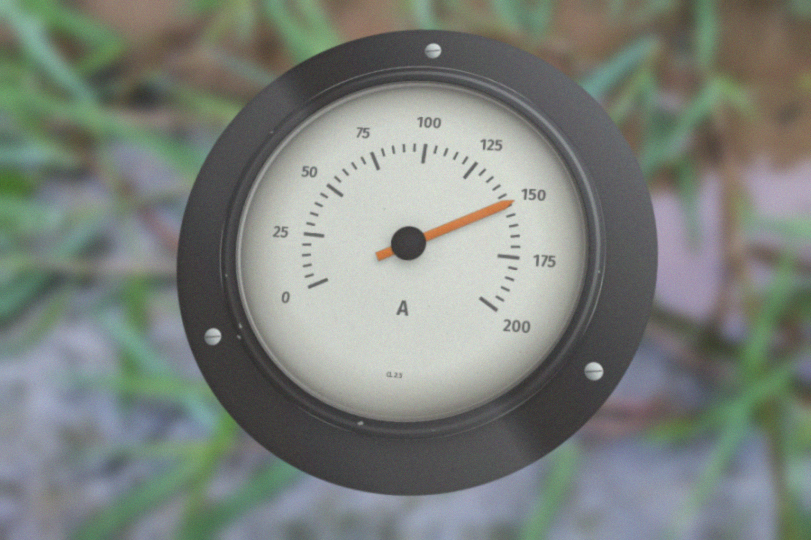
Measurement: 150
